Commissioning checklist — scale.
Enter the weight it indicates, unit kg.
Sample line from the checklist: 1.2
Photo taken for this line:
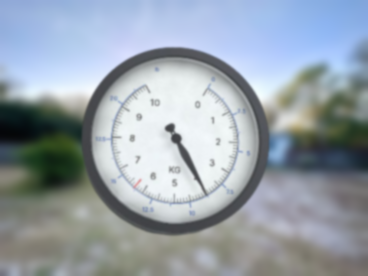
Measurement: 4
